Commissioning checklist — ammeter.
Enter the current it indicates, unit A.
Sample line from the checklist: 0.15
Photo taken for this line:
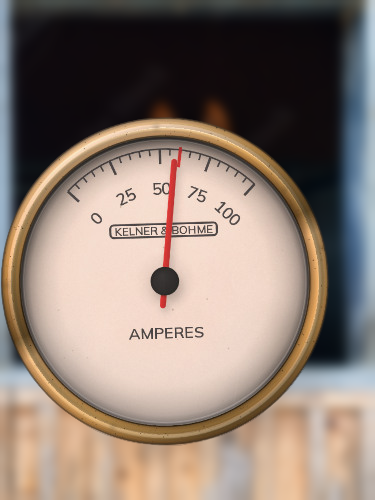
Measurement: 57.5
